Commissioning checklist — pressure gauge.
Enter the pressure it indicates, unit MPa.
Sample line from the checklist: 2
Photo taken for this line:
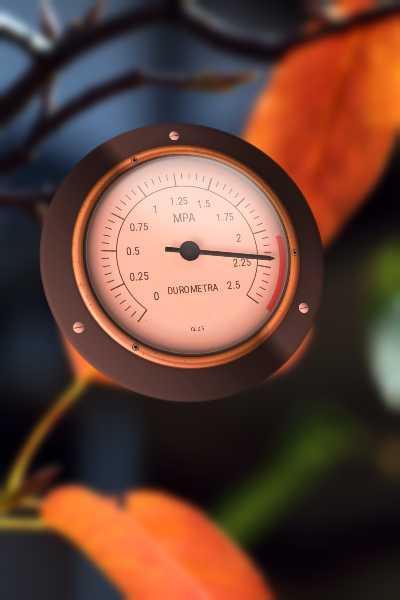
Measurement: 2.2
